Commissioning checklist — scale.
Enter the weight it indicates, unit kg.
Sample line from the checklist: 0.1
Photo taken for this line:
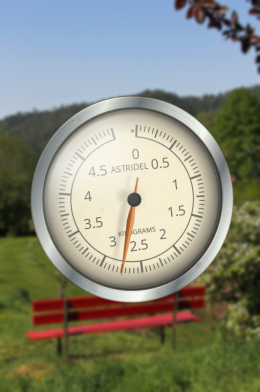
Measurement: 2.75
